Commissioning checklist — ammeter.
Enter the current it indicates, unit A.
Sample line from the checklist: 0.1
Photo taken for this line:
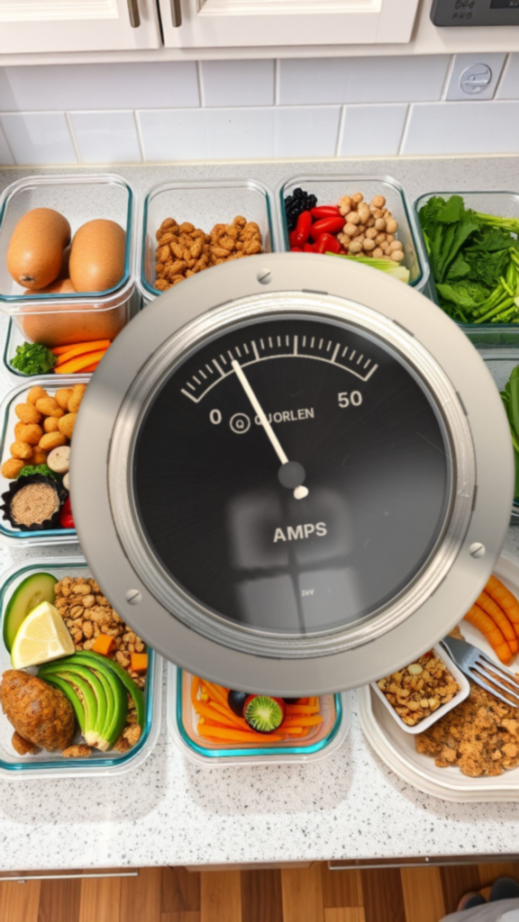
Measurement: 14
